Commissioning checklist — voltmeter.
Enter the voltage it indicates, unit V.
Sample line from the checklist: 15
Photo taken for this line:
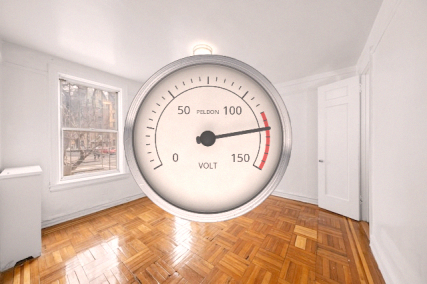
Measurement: 125
